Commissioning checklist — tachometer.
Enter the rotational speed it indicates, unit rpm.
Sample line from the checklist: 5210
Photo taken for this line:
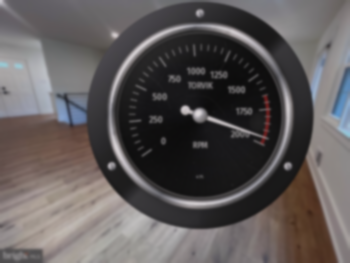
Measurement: 1950
